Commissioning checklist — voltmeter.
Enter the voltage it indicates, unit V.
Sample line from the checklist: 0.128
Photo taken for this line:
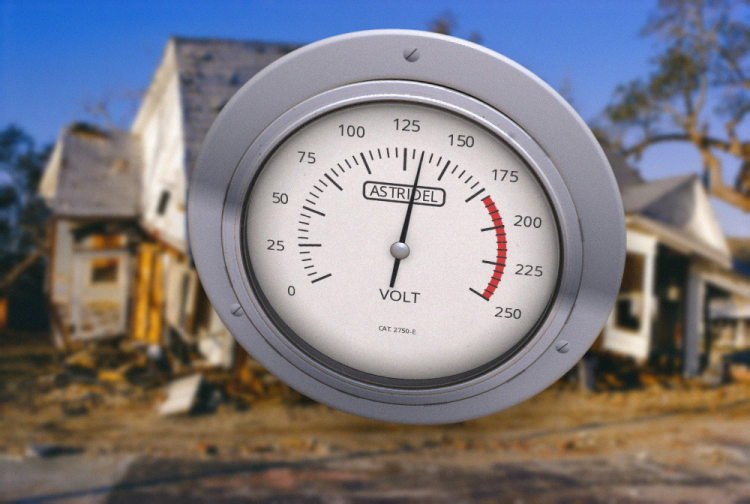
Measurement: 135
